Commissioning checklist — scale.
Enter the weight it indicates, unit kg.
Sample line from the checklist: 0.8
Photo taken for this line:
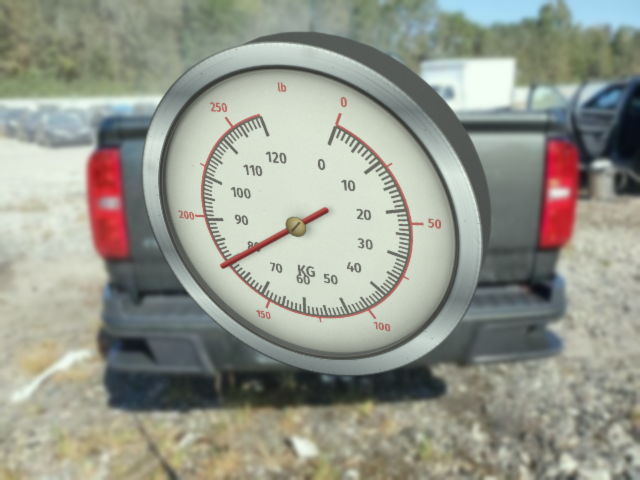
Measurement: 80
